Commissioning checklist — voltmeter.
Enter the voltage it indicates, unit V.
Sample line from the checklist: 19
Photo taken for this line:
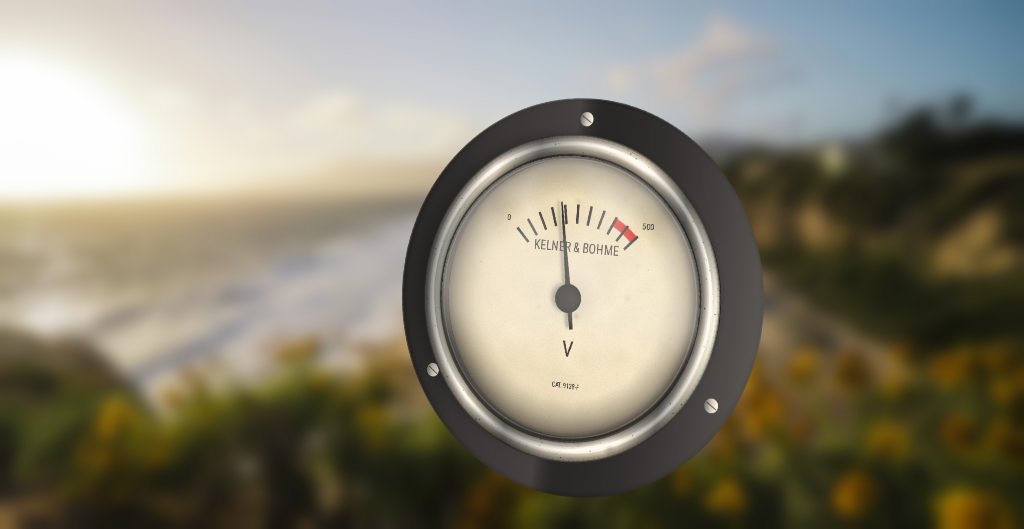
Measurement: 200
